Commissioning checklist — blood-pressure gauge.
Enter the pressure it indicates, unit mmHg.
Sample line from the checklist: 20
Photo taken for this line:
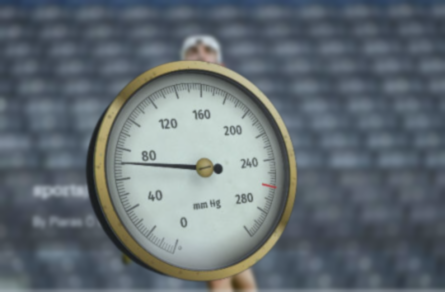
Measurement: 70
